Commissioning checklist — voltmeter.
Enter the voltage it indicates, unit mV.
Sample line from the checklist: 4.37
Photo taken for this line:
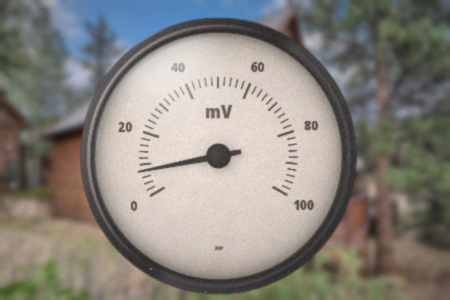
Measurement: 8
